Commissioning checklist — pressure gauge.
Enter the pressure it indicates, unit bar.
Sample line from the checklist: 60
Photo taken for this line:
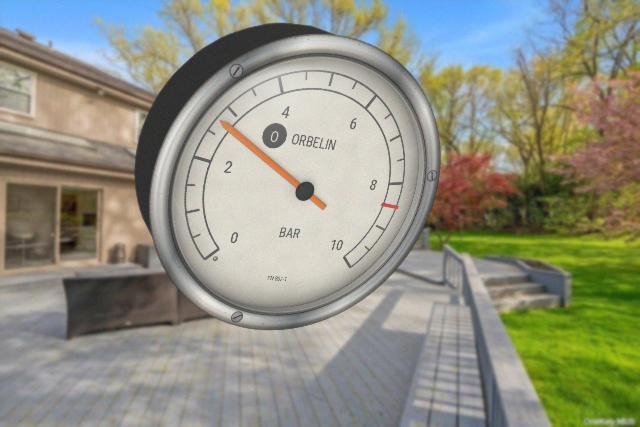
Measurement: 2.75
